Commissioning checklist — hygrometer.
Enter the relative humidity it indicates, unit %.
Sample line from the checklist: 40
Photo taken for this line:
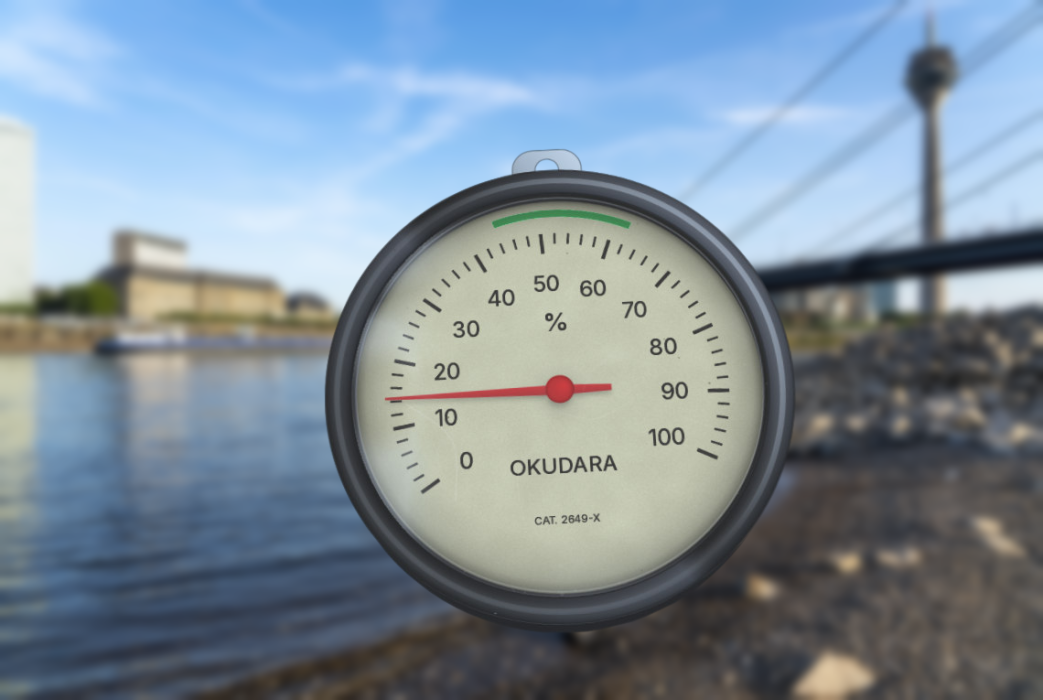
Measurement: 14
